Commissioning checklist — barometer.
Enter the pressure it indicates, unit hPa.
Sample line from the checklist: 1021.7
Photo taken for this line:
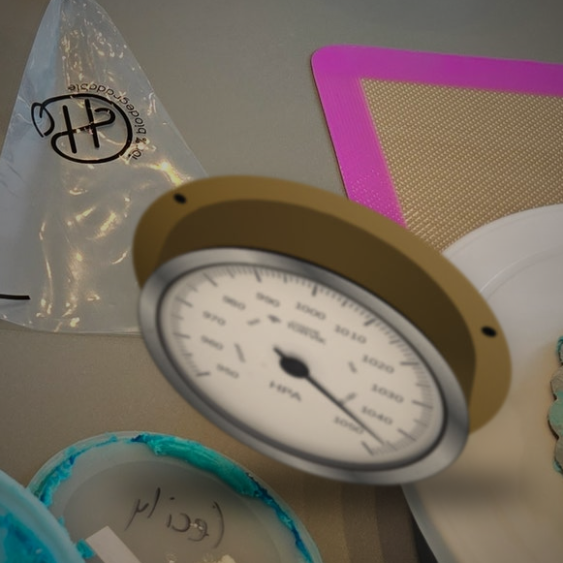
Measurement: 1045
